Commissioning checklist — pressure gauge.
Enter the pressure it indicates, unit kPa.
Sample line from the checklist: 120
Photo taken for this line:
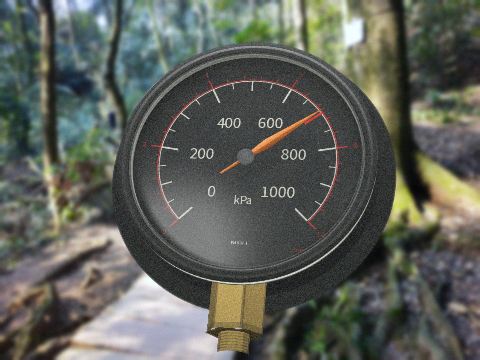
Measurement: 700
